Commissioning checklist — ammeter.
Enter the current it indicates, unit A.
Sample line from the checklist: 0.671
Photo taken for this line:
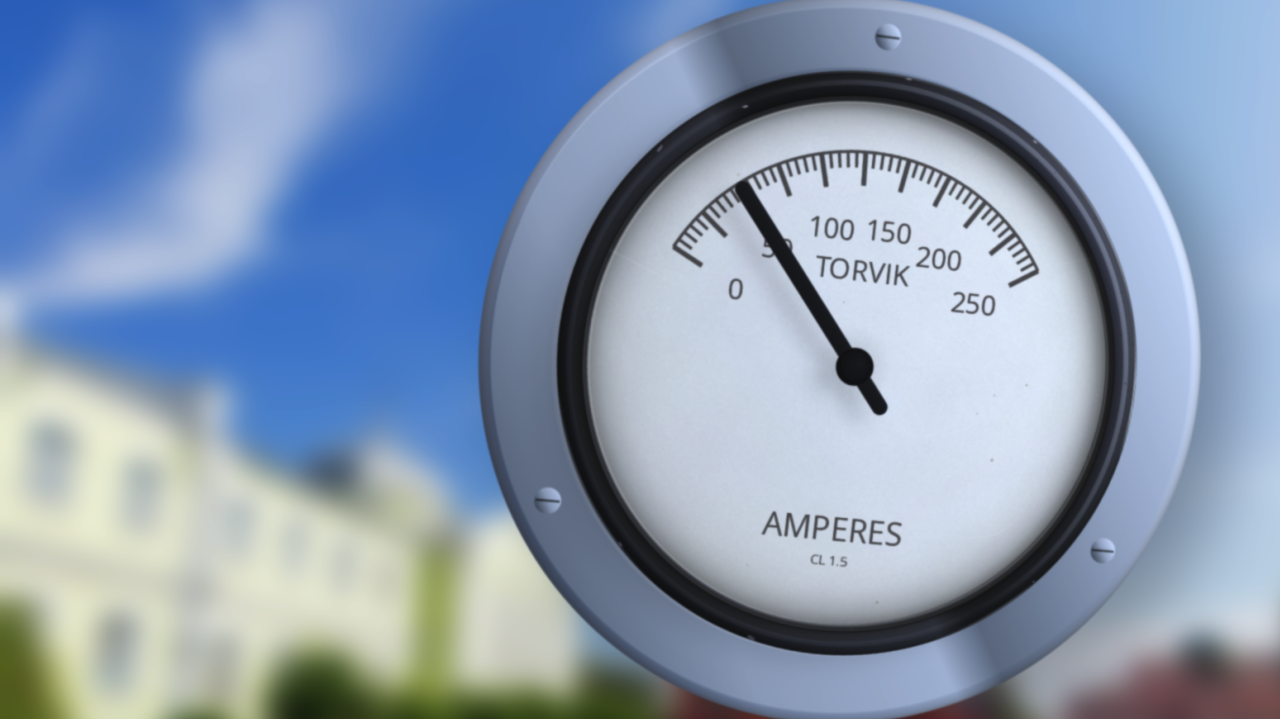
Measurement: 50
